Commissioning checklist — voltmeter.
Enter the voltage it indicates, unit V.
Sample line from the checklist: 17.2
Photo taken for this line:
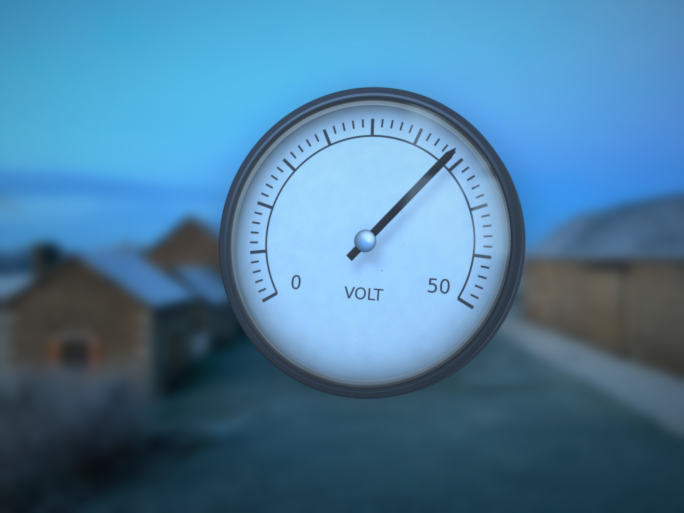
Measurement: 34
